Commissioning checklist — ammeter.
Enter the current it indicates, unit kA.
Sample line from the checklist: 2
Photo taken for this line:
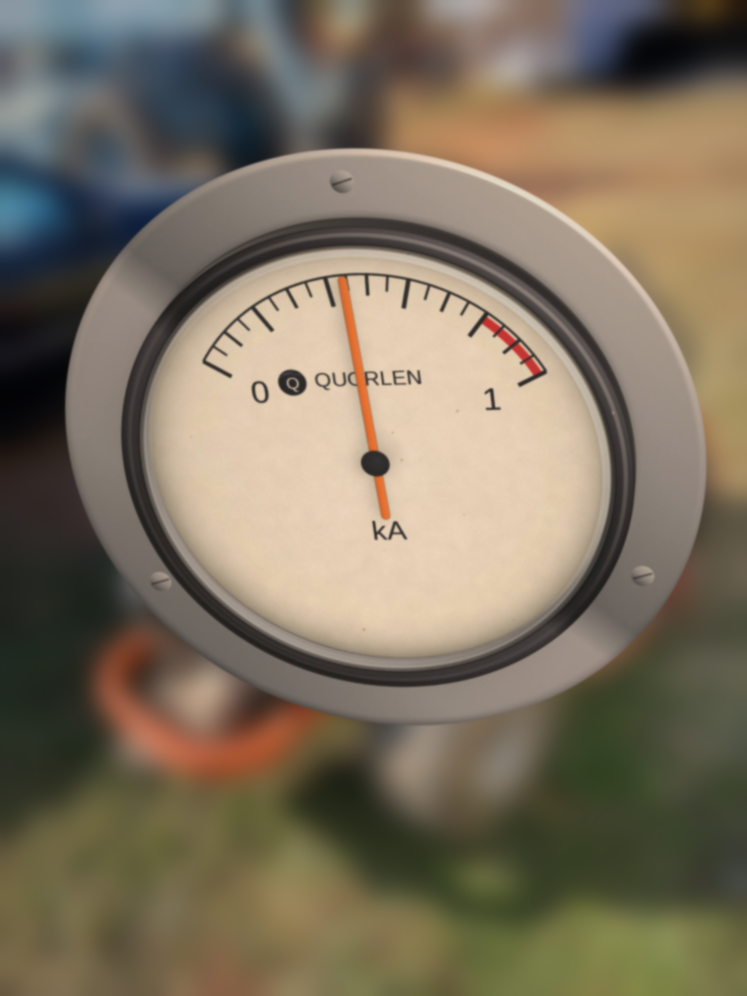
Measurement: 0.45
